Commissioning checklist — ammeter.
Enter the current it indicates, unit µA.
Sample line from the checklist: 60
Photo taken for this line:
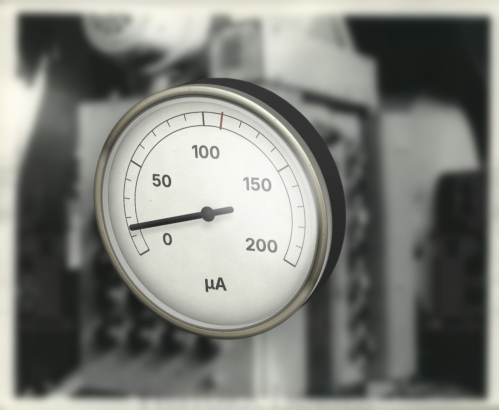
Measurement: 15
